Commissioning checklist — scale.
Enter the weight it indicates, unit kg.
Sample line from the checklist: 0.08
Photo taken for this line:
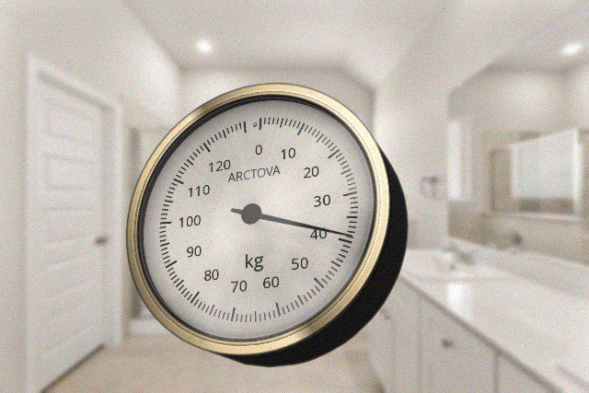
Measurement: 39
